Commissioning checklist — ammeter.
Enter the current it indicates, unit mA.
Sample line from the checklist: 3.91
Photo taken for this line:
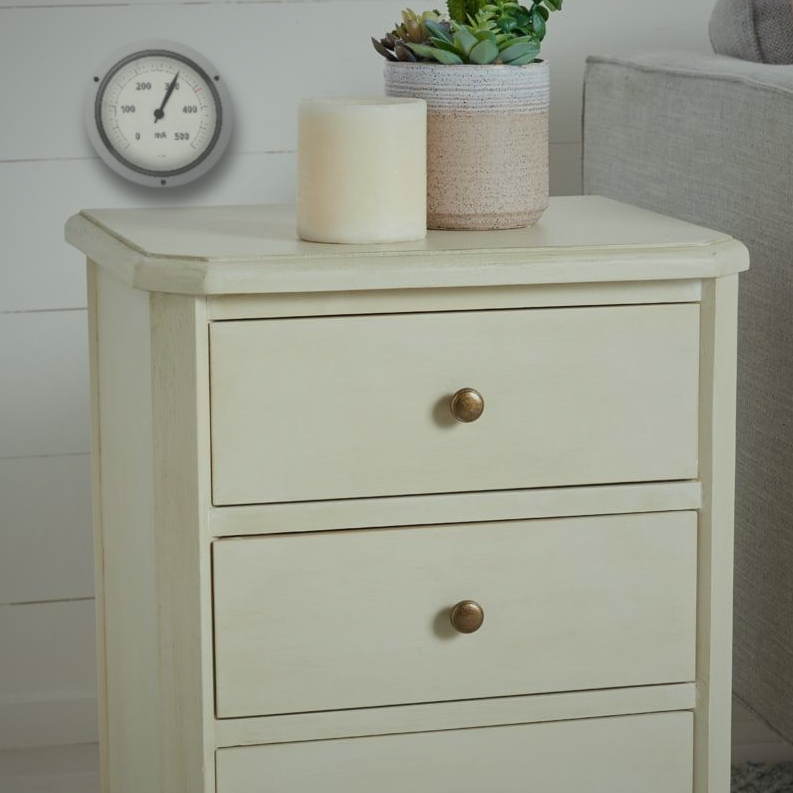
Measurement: 300
